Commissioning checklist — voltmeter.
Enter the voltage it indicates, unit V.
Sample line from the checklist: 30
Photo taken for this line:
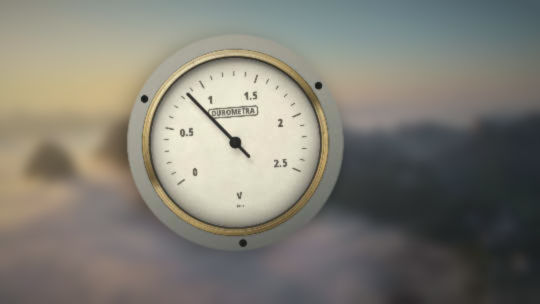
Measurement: 0.85
